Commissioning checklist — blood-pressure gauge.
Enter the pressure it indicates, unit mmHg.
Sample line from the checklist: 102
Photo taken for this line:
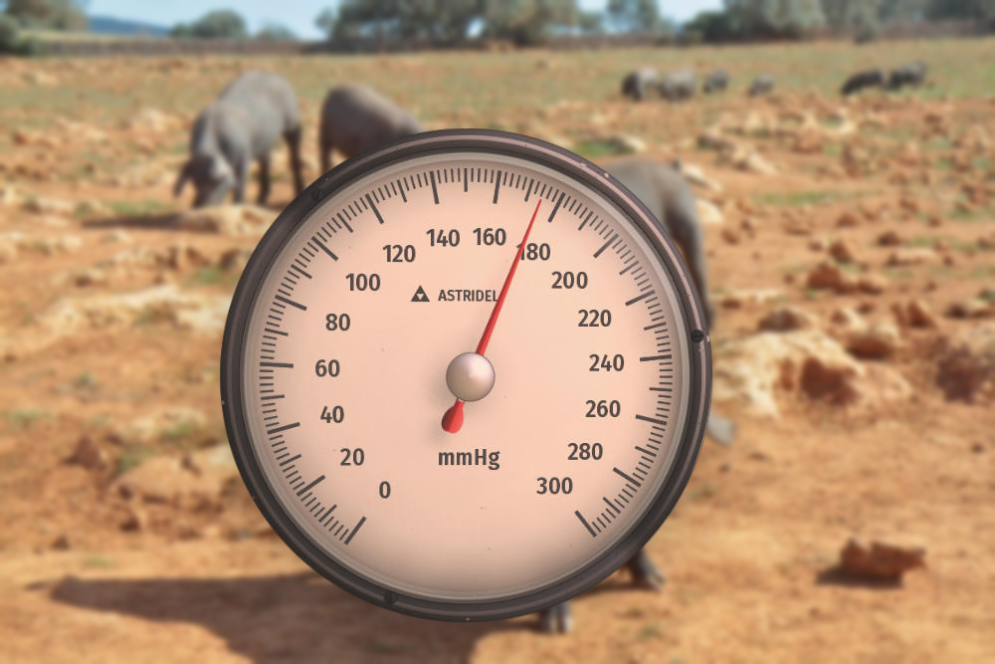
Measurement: 174
